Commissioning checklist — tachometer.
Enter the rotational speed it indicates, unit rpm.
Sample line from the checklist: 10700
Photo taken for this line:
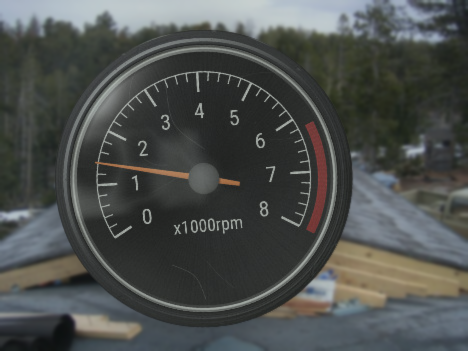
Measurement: 1400
